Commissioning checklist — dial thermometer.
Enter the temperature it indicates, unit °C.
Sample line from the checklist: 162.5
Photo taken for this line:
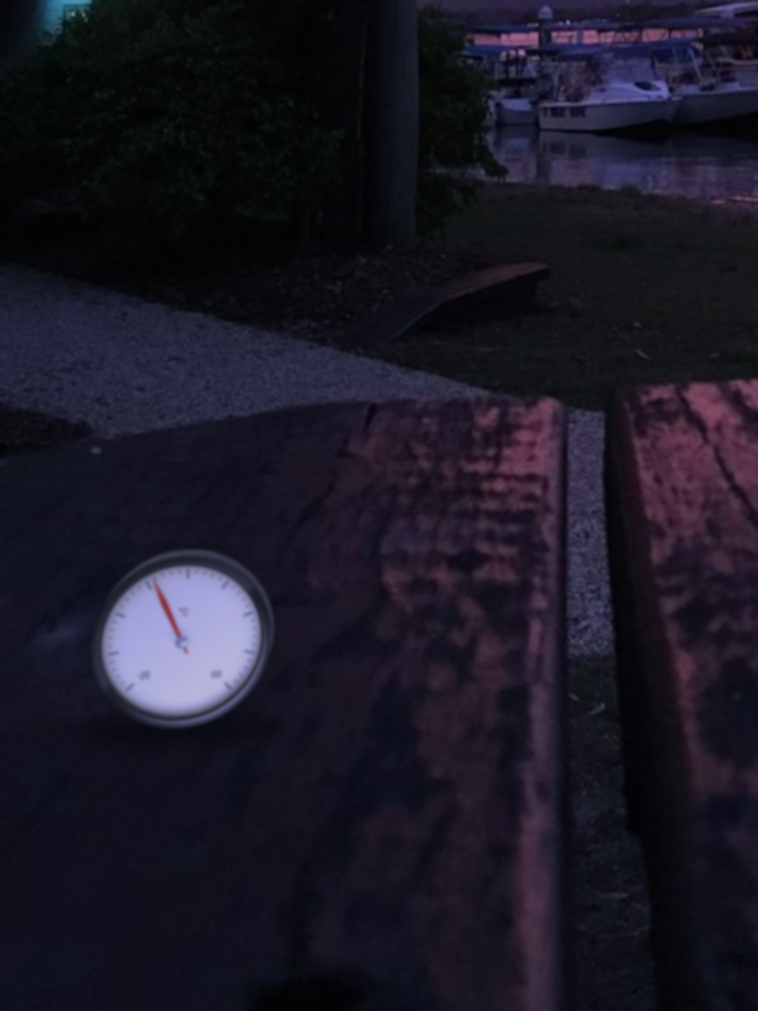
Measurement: 12
